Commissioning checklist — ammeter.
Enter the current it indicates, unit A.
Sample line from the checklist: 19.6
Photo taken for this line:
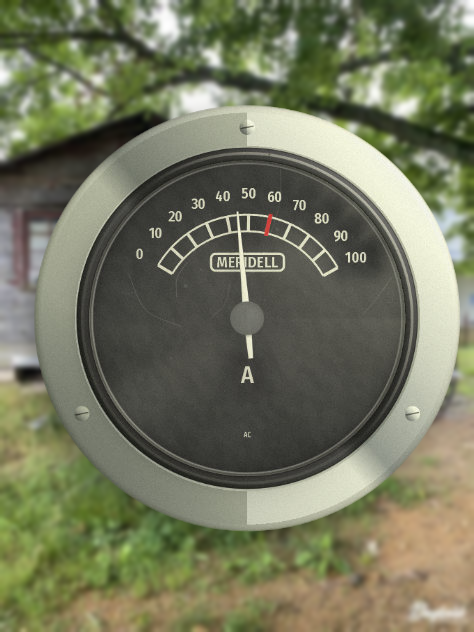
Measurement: 45
